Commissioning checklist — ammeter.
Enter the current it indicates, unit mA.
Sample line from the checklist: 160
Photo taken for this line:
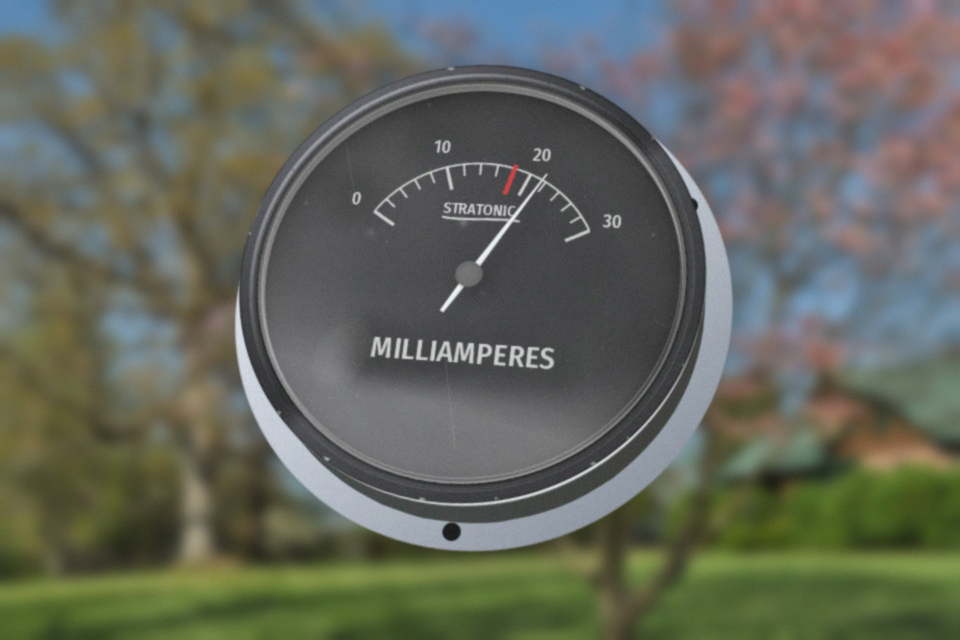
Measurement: 22
